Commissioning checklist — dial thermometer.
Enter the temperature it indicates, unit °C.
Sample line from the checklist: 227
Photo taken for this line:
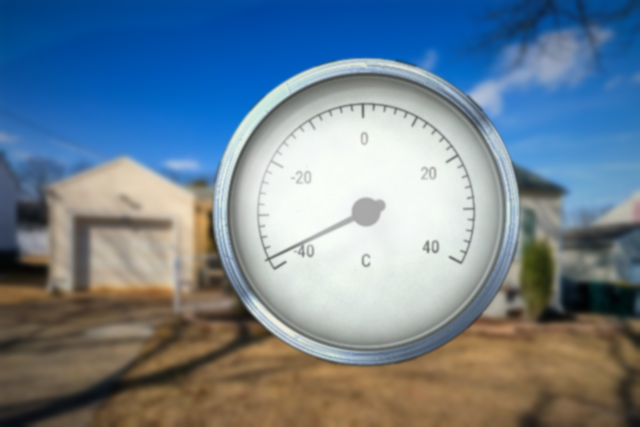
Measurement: -38
